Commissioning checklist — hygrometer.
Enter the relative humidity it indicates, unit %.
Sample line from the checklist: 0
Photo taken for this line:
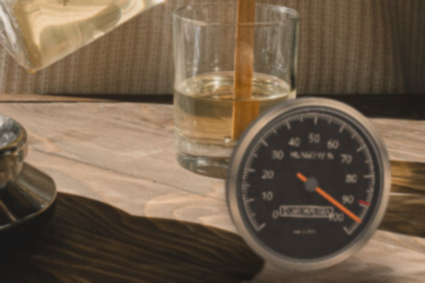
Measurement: 95
